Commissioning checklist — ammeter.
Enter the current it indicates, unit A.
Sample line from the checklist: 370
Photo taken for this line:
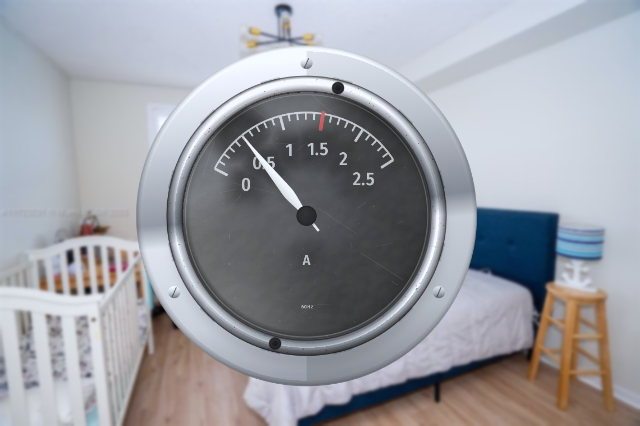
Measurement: 0.5
